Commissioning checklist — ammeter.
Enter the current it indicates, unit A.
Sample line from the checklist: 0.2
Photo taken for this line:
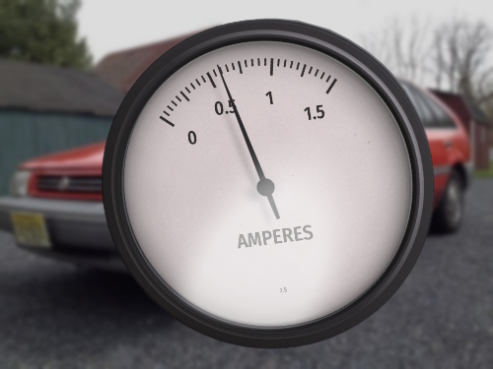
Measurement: 0.6
